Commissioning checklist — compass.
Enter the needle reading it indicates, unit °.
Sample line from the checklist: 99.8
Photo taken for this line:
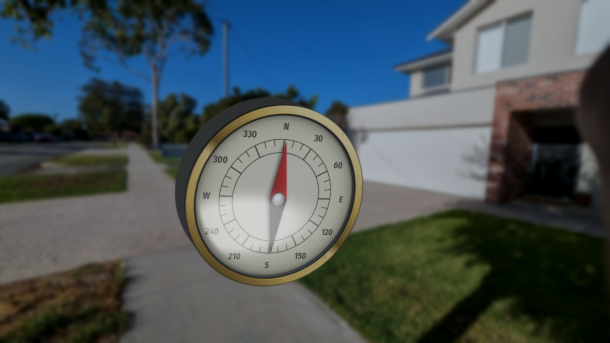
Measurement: 0
